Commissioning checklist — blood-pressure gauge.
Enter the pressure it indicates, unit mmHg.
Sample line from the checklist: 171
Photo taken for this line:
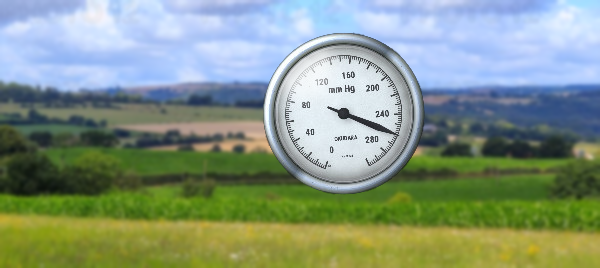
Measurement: 260
